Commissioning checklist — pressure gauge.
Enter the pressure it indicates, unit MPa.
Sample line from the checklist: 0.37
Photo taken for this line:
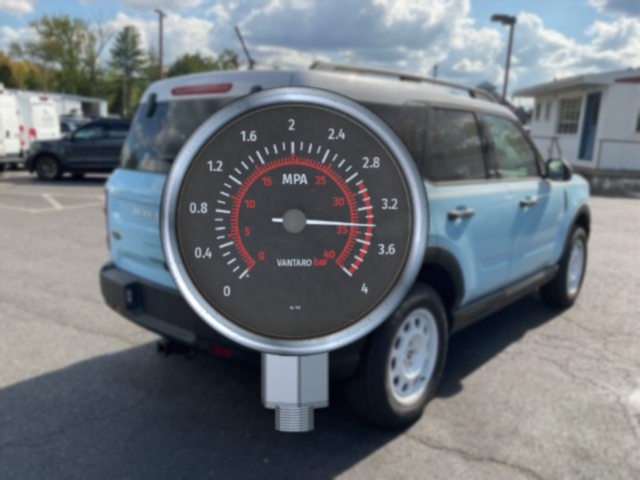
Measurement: 3.4
